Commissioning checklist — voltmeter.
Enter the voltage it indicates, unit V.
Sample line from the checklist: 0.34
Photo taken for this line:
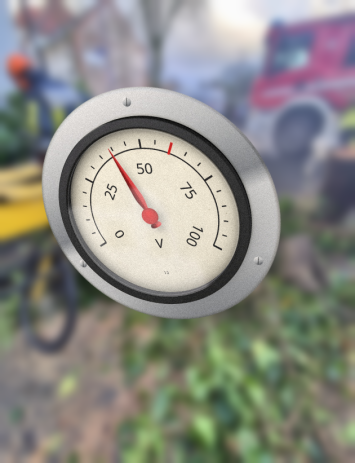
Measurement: 40
